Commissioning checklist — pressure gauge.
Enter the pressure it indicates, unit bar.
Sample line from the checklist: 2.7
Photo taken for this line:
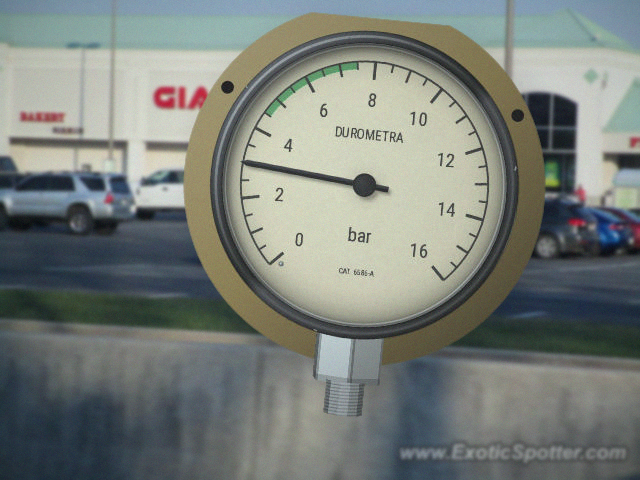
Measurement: 3
